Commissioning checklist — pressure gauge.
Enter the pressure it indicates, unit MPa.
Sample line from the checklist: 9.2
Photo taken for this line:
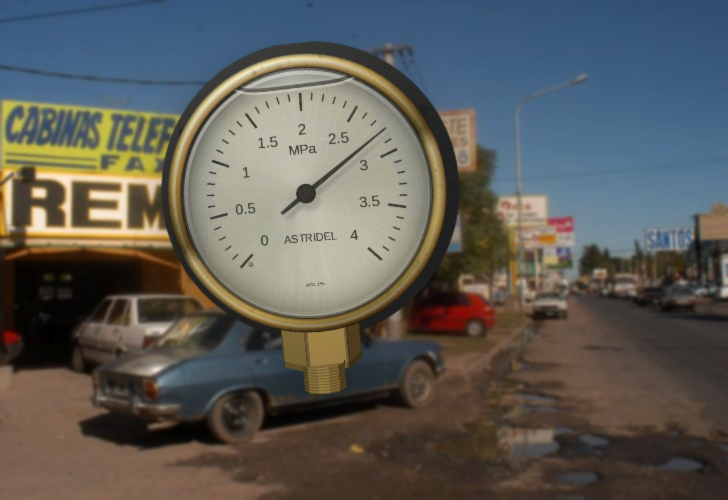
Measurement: 2.8
